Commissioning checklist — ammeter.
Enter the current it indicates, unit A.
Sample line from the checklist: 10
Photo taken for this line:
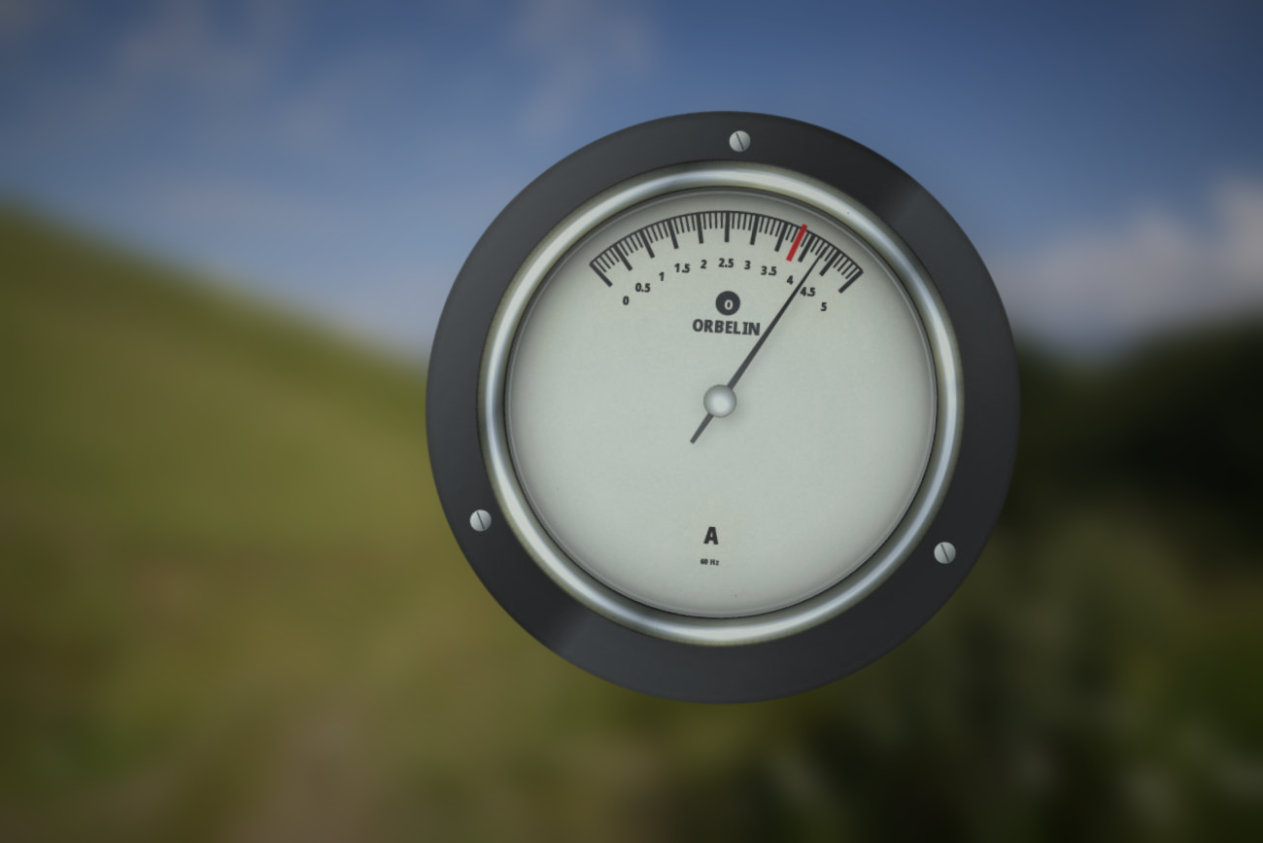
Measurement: 4.3
